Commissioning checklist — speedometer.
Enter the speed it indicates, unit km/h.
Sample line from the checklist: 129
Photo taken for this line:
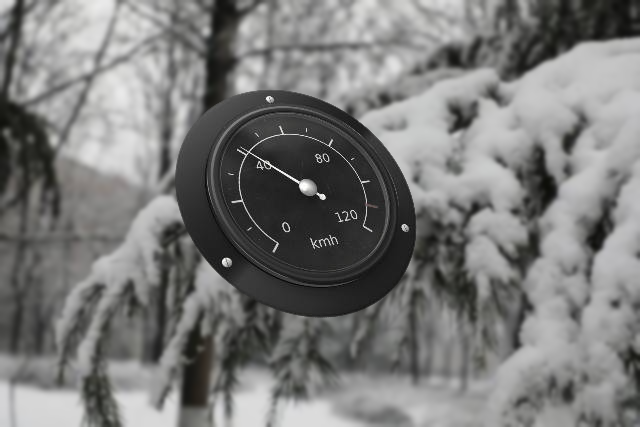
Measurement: 40
